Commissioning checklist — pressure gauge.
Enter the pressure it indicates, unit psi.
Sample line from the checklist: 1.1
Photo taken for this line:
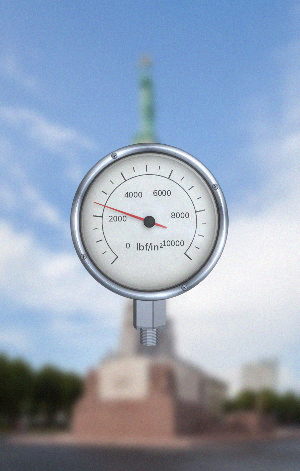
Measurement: 2500
